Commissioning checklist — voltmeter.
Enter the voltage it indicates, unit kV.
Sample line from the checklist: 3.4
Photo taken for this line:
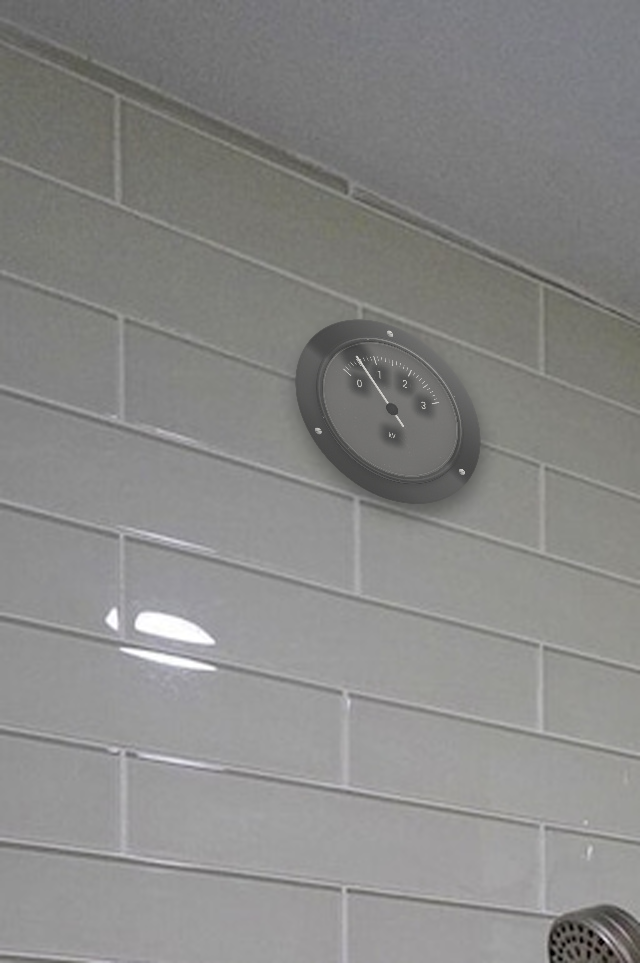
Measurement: 0.5
